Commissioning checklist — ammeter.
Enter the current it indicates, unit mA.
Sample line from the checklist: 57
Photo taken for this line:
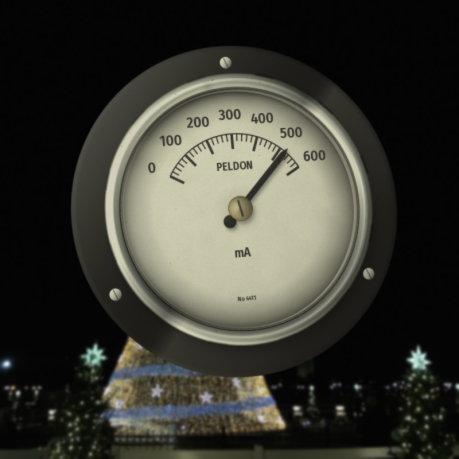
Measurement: 520
